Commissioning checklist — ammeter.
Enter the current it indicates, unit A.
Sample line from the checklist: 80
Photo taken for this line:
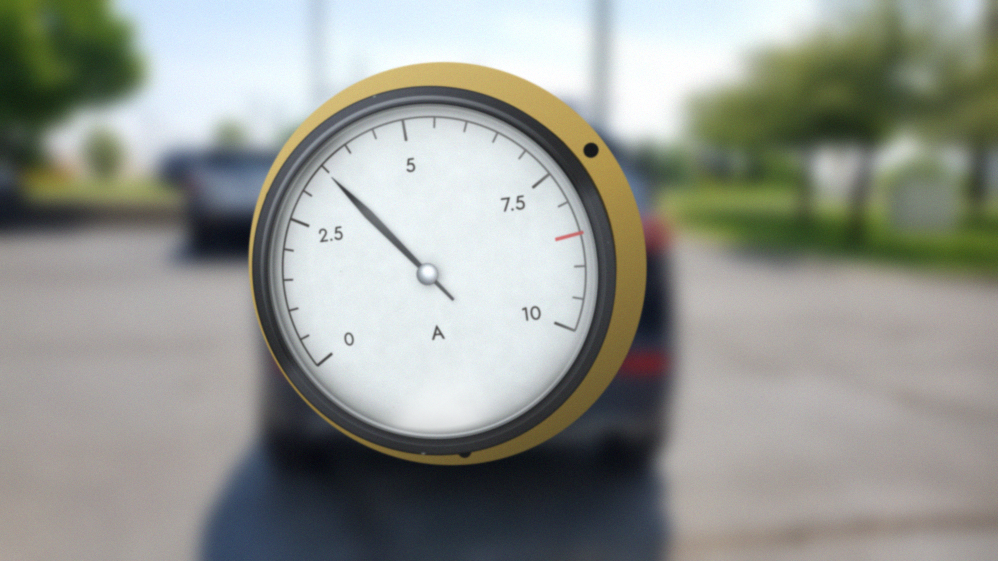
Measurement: 3.5
